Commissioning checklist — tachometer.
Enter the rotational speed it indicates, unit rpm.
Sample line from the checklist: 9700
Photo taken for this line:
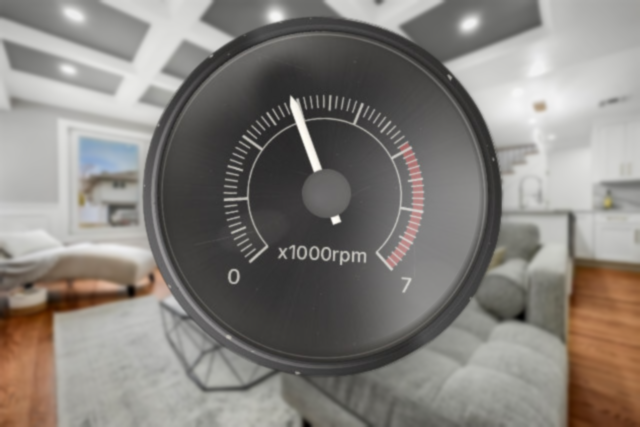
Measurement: 2900
